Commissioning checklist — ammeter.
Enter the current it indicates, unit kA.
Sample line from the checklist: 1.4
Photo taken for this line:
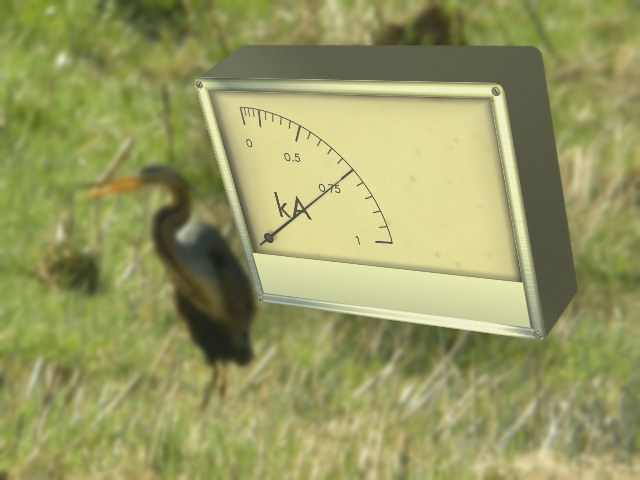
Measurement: 0.75
